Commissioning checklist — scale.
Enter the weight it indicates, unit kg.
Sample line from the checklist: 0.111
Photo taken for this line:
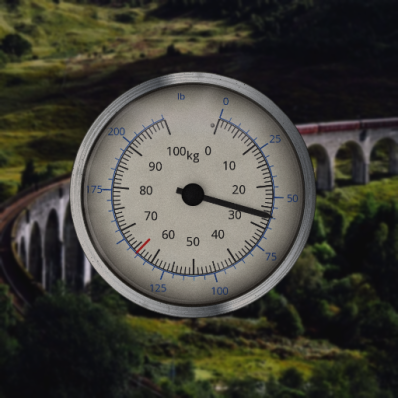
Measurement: 27
